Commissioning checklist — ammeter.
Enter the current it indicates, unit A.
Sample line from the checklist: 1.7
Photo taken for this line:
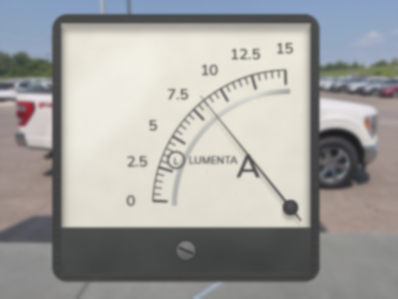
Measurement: 8.5
